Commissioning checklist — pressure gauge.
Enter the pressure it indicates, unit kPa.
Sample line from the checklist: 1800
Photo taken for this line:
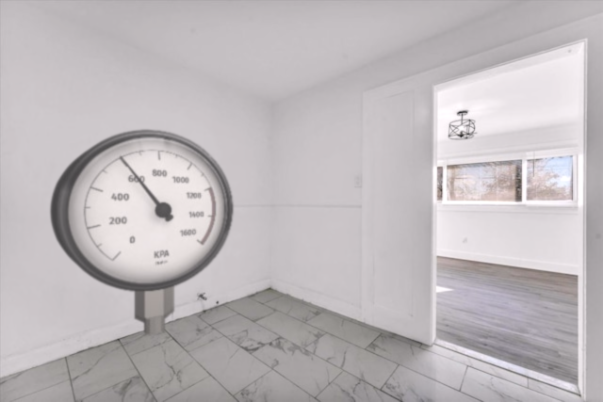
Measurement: 600
